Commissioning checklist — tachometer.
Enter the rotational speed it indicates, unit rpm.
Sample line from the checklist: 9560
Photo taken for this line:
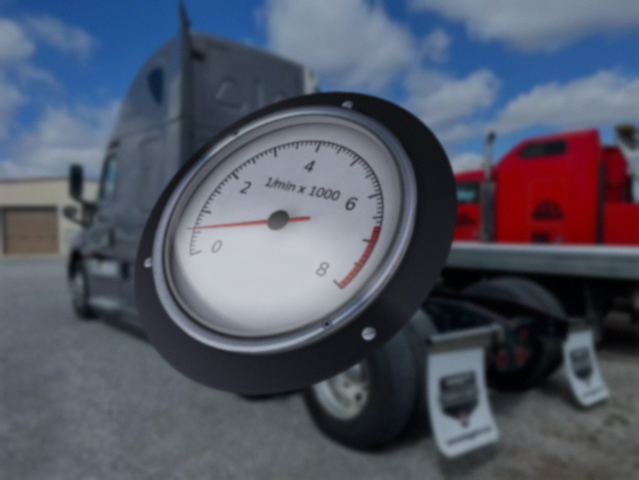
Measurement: 500
